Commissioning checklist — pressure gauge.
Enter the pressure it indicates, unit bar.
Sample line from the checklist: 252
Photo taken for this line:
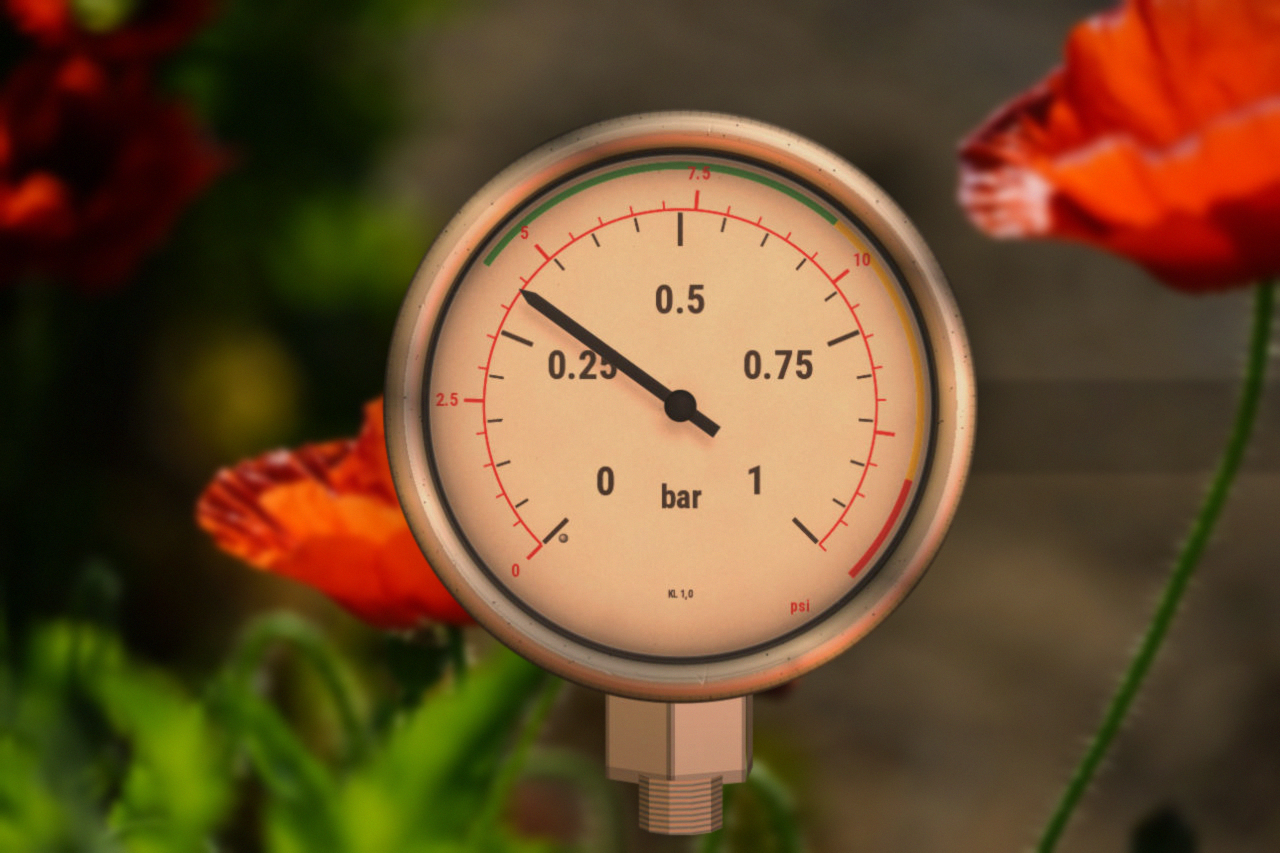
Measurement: 0.3
